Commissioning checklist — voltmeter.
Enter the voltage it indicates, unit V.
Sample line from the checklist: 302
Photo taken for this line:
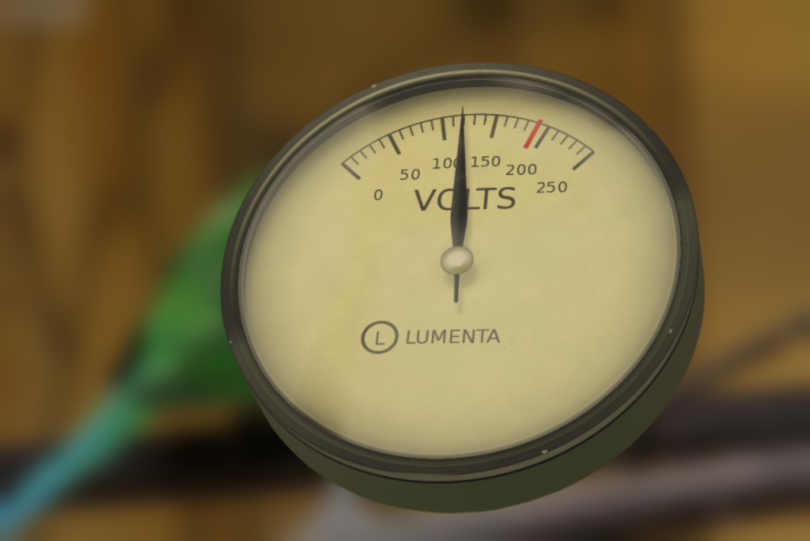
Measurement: 120
